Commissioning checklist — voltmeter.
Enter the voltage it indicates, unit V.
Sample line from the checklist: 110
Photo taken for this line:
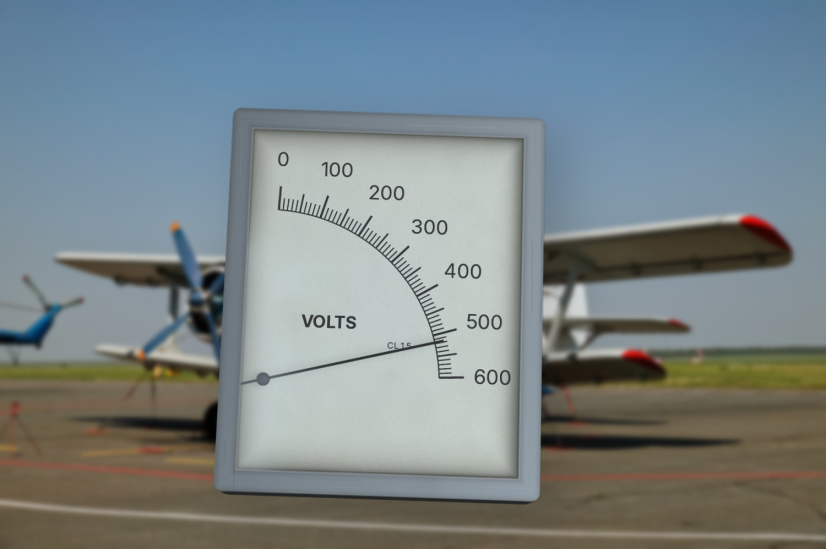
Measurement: 520
